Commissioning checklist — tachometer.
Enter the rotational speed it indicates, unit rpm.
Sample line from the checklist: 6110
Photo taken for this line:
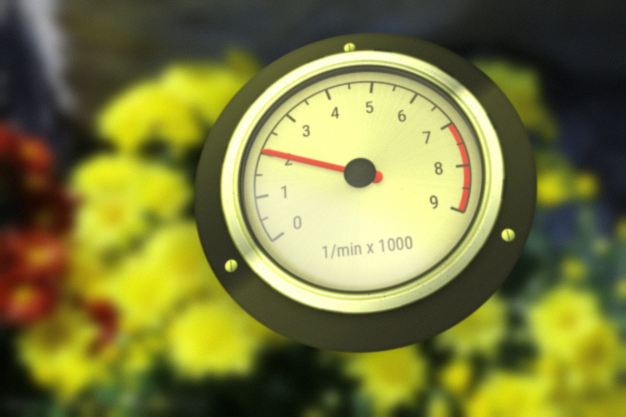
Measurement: 2000
